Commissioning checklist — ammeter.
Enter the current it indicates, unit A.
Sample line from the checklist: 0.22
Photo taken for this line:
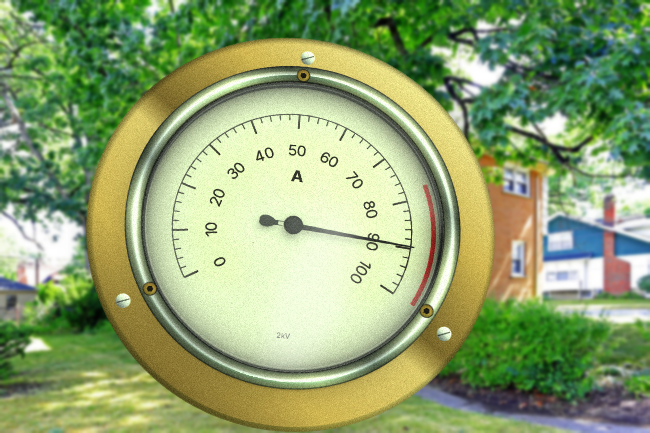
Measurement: 90
